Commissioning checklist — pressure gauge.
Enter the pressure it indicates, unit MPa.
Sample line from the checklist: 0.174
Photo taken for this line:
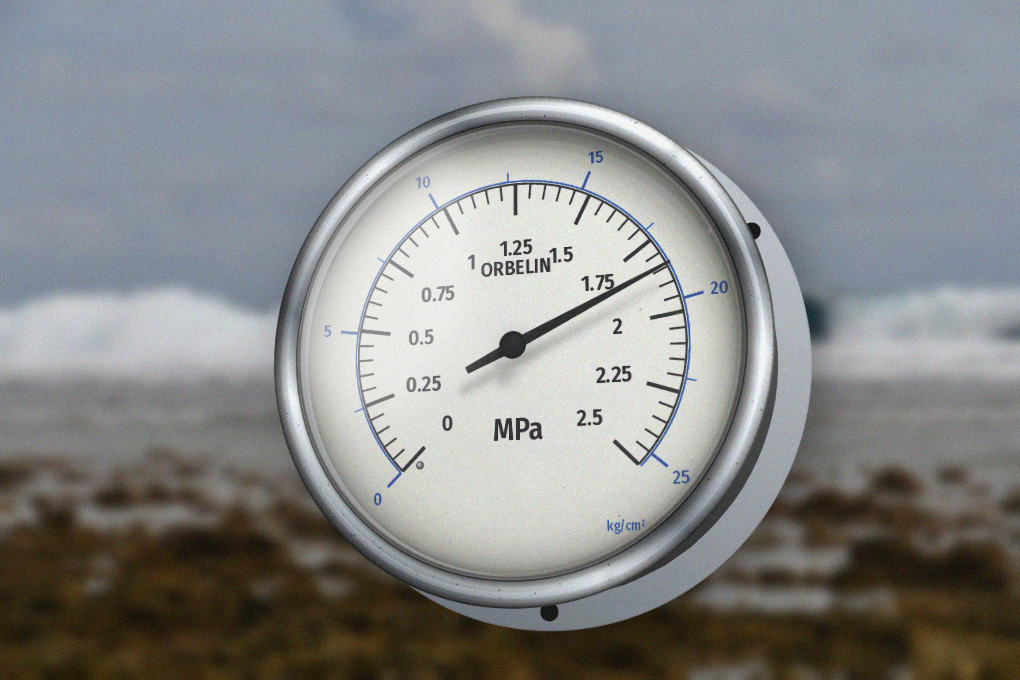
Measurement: 1.85
